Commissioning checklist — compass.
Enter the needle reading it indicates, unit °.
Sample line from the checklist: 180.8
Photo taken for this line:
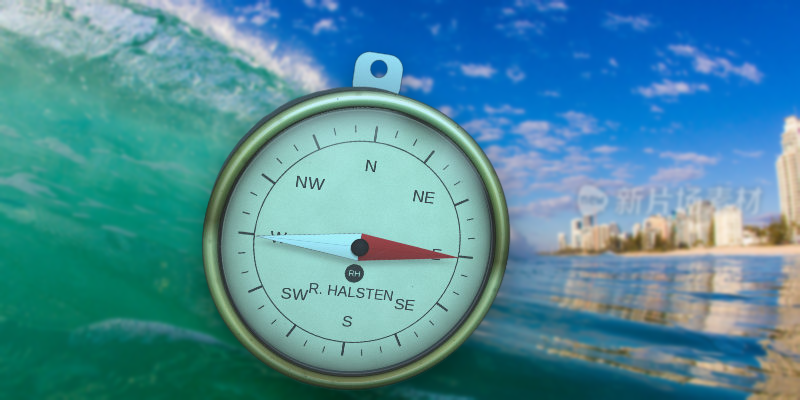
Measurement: 90
